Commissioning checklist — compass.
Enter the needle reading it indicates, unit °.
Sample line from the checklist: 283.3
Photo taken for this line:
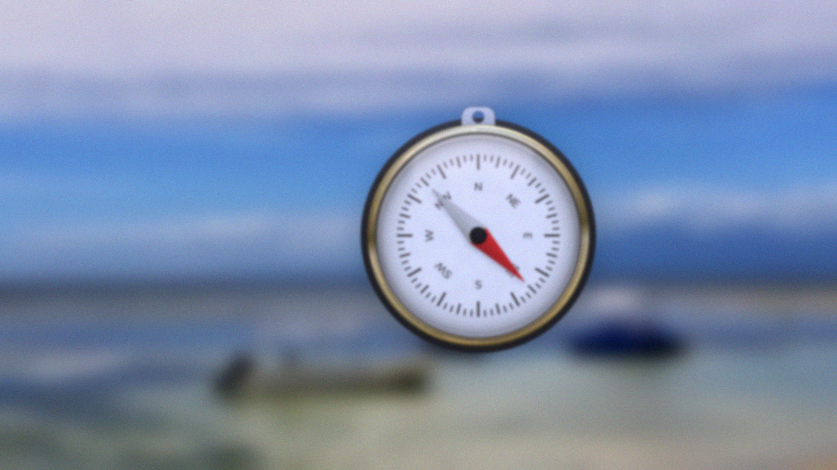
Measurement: 135
